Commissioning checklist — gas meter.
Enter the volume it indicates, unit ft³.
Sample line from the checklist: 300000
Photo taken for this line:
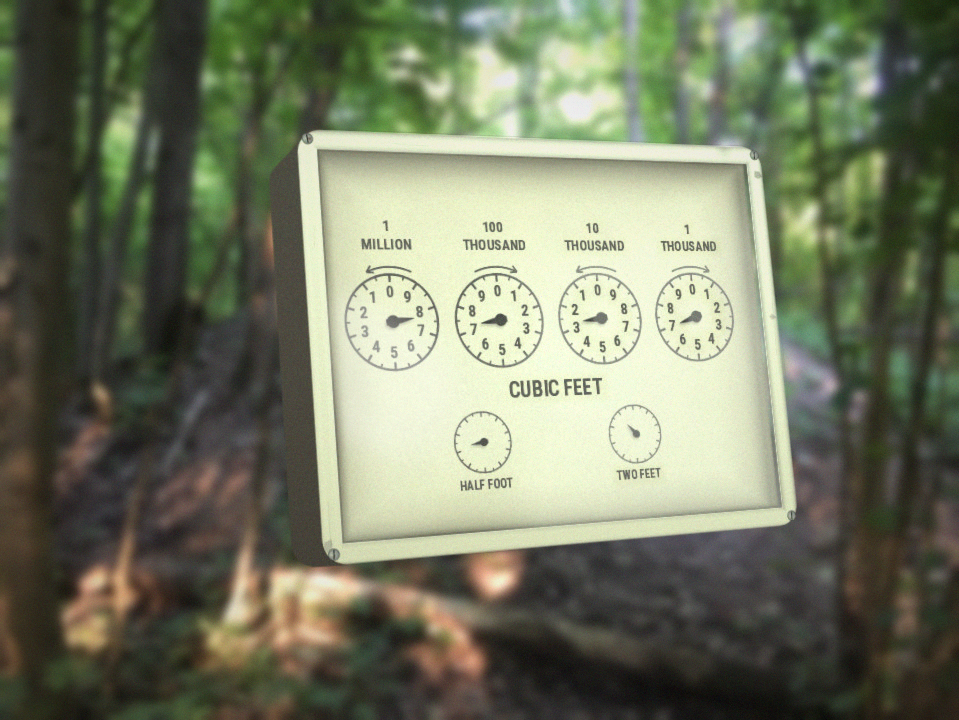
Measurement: 772700
